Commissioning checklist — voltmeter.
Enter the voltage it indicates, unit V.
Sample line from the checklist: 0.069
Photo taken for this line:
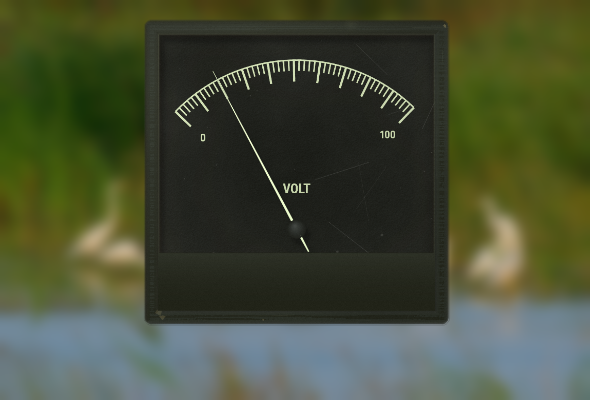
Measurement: 20
